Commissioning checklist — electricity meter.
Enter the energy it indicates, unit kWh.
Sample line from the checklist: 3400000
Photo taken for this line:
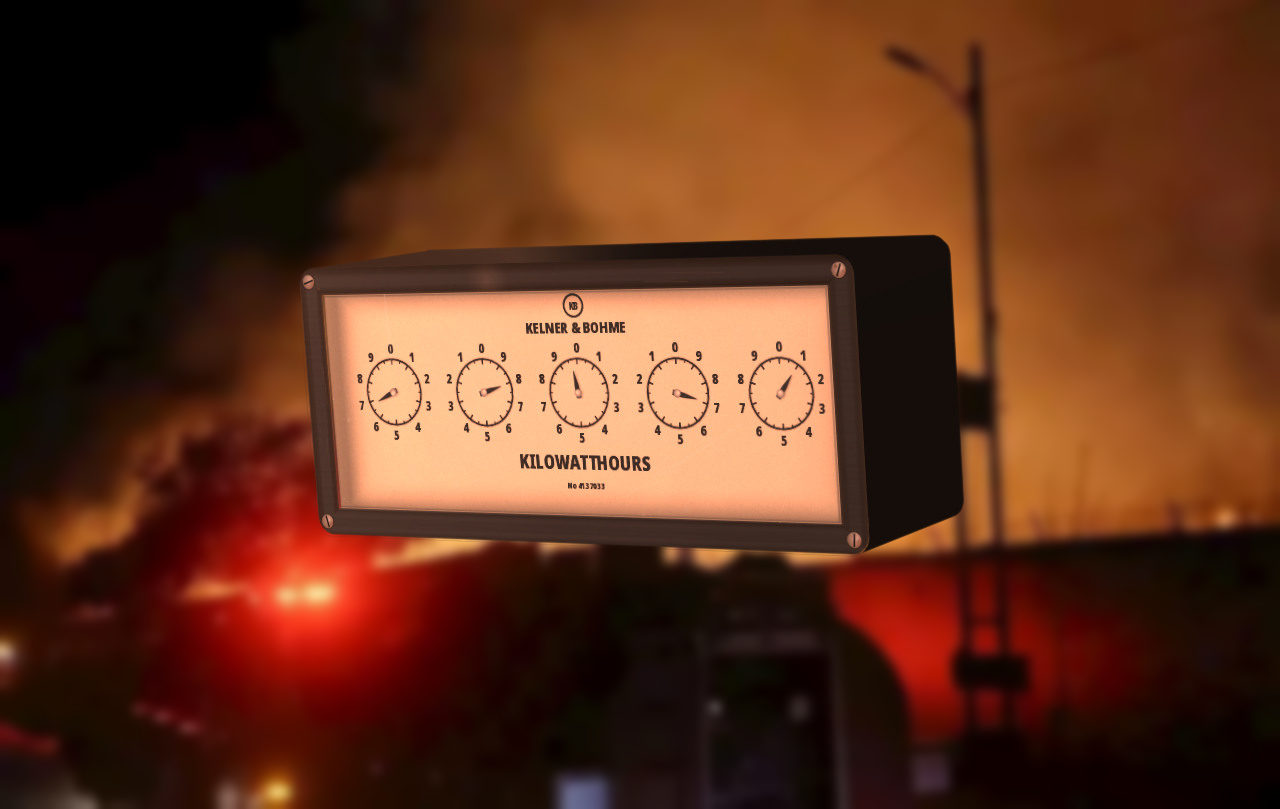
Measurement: 67971
